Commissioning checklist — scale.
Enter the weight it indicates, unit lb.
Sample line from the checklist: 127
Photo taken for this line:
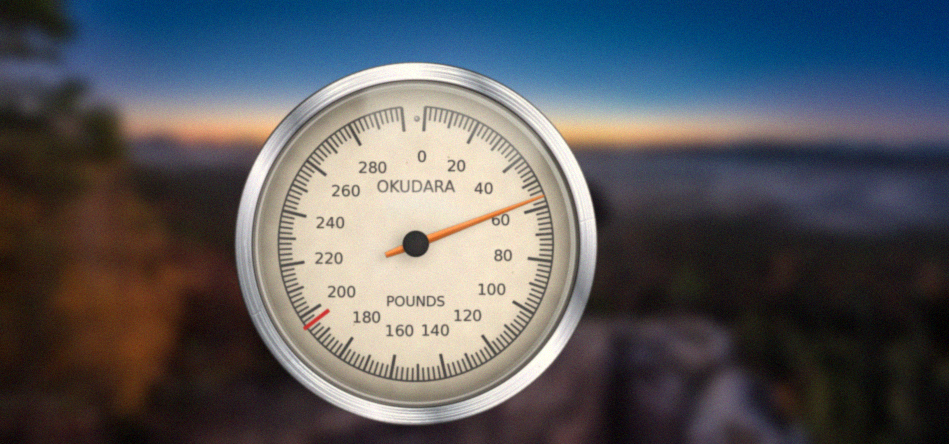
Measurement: 56
